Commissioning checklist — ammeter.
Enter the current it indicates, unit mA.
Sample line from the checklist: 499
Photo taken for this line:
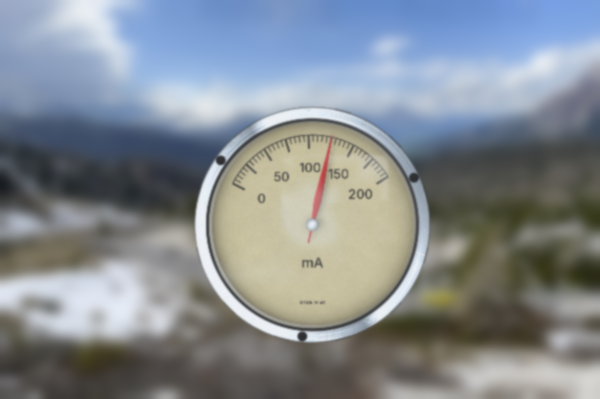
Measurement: 125
